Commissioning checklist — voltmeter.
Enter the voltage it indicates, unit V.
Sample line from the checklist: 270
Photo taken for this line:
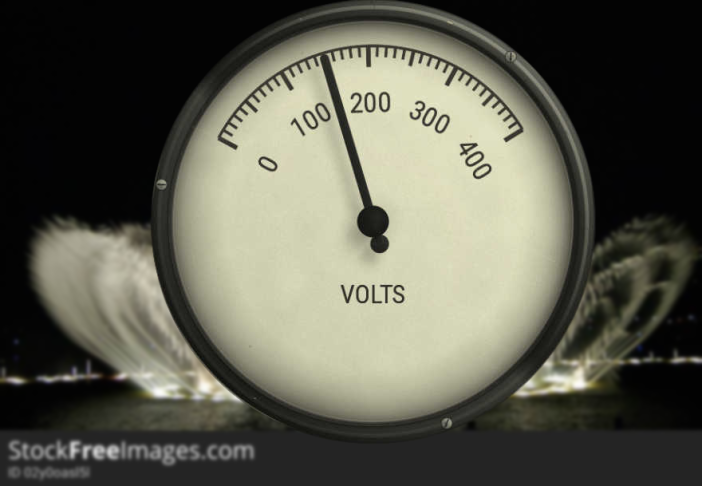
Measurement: 150
